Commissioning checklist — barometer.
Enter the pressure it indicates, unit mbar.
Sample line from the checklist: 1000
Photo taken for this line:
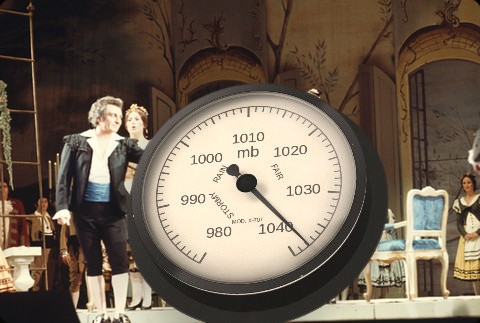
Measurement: 1038
